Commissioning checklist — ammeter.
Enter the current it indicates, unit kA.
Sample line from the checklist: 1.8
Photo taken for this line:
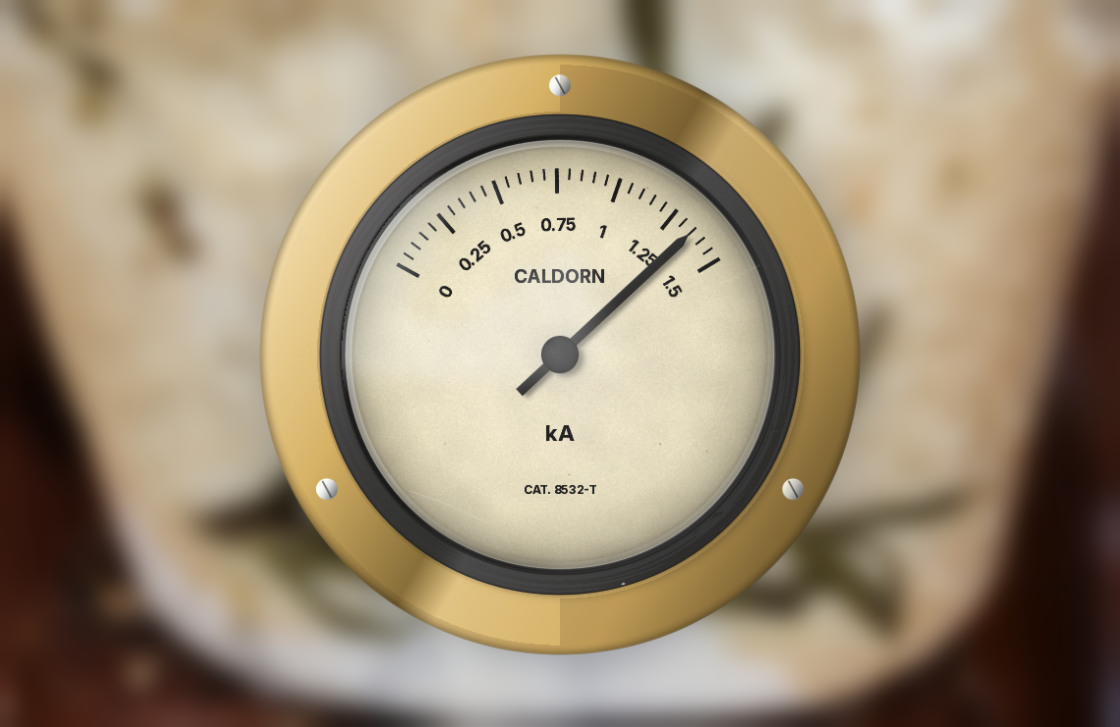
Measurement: 1.35
